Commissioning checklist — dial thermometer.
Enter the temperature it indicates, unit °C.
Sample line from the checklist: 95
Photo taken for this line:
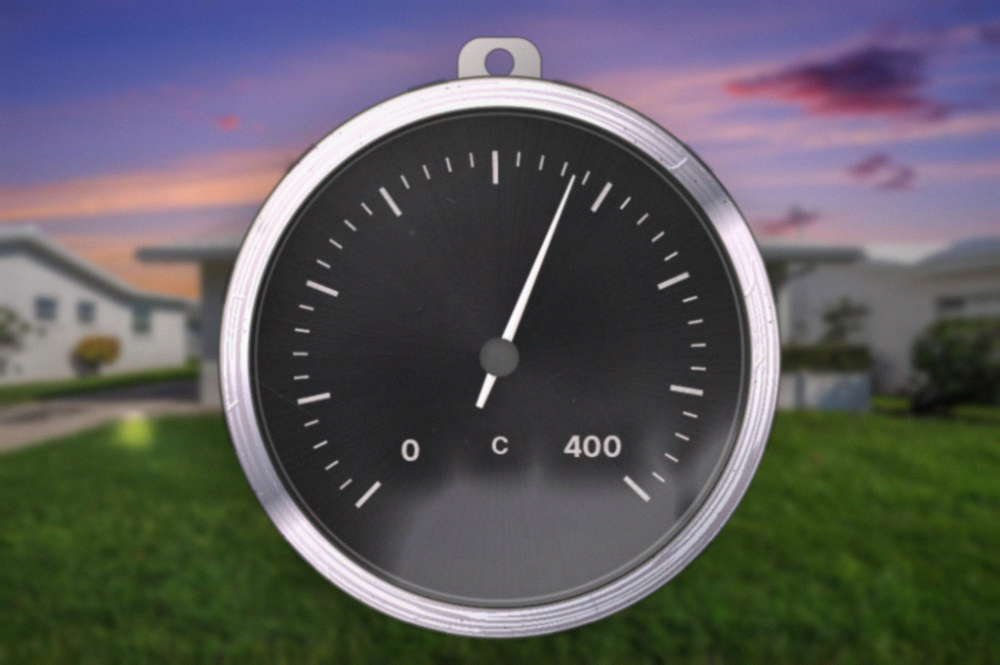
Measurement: 235
